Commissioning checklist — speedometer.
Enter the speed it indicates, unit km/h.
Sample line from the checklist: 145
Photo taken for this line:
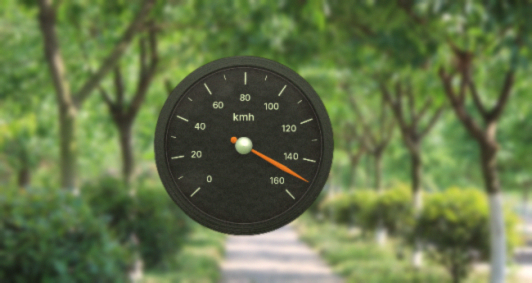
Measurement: 150
